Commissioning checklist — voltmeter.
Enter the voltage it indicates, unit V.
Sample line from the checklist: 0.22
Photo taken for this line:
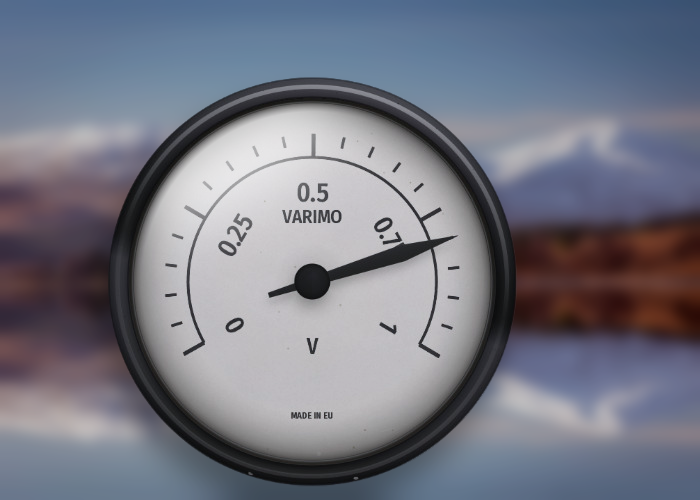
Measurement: 0.8
